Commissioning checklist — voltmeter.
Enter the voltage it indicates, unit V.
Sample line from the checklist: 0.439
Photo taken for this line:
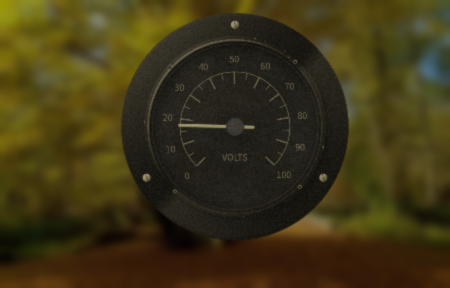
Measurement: 17.5
